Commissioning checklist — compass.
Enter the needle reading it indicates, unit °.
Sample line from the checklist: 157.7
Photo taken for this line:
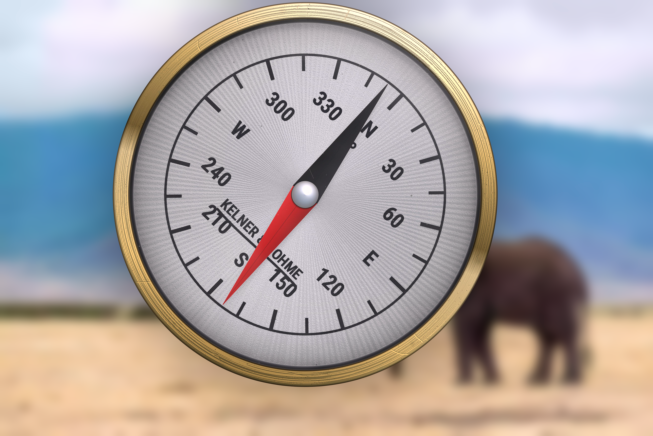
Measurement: 172.5
